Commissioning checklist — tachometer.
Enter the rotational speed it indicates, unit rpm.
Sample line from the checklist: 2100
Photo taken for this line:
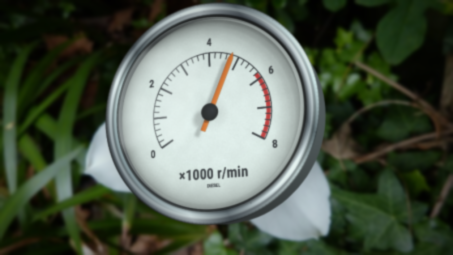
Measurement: 4800
